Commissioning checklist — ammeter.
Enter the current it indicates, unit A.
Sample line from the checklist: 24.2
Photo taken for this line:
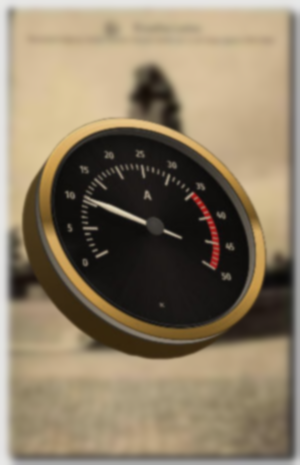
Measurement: 10
